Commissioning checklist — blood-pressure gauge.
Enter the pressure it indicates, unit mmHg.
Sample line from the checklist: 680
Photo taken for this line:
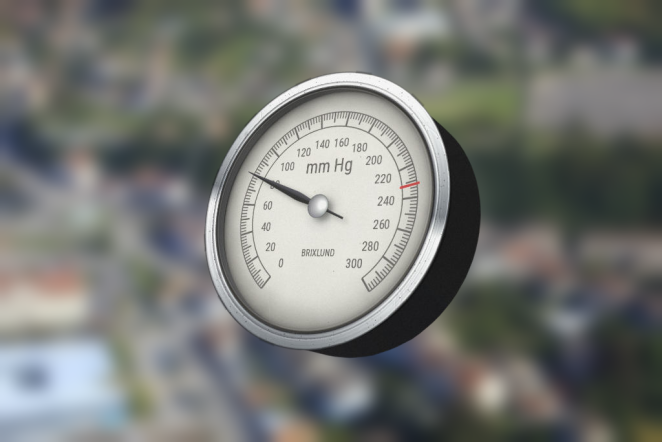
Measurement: 80
